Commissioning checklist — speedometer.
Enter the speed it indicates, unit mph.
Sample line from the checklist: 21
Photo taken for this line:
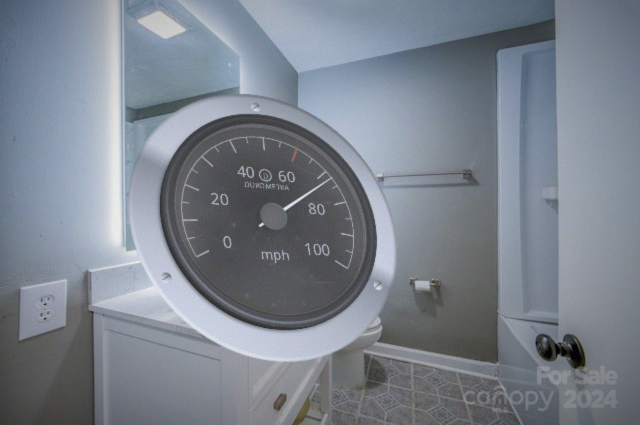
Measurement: 72.5
